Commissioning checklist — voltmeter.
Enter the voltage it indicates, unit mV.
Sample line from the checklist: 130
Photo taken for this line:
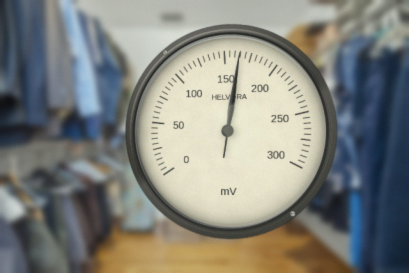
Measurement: 165
